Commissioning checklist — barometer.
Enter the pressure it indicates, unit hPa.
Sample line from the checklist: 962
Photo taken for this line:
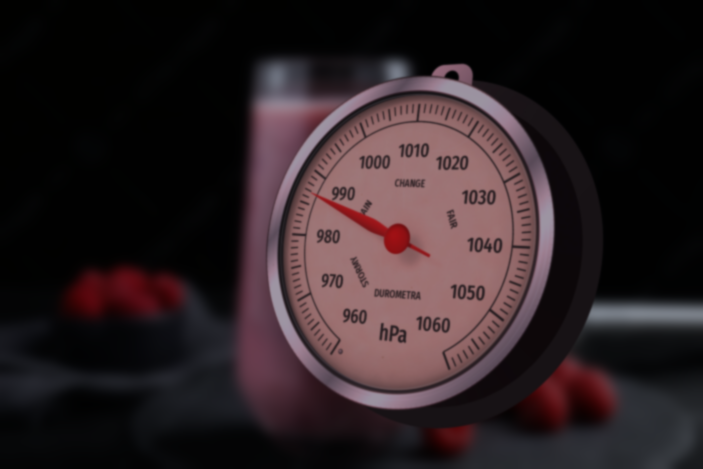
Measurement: 987
